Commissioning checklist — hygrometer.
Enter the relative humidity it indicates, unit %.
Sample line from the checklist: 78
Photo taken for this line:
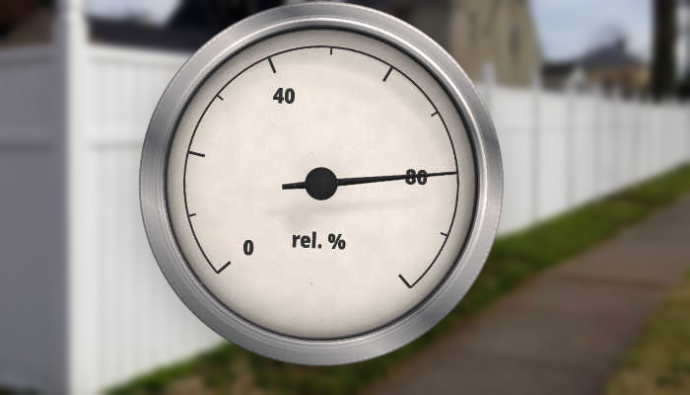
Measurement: 80
